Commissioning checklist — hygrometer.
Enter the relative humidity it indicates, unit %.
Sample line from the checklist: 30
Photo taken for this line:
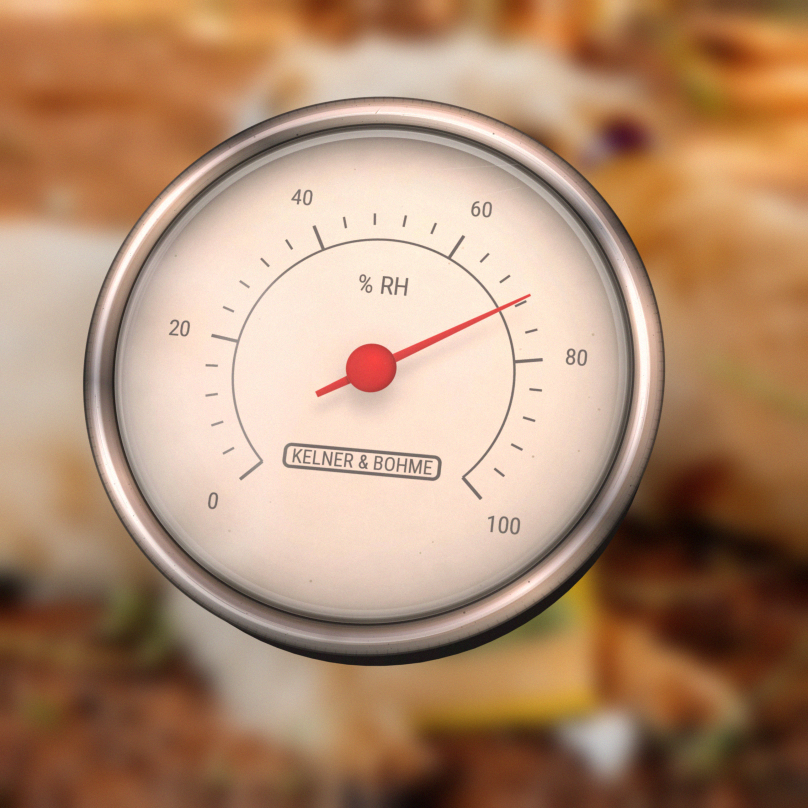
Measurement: 72
